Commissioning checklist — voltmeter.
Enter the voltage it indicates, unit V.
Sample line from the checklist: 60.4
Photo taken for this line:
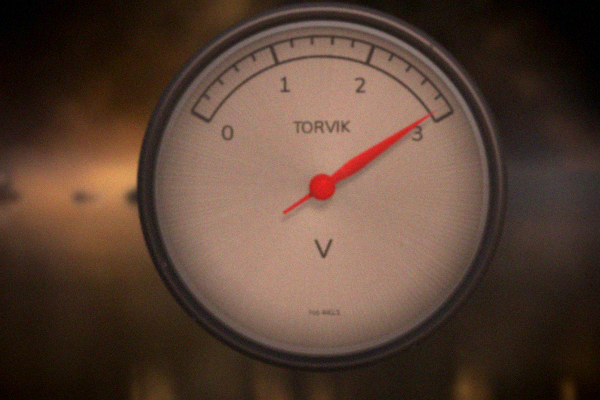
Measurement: 2.9
